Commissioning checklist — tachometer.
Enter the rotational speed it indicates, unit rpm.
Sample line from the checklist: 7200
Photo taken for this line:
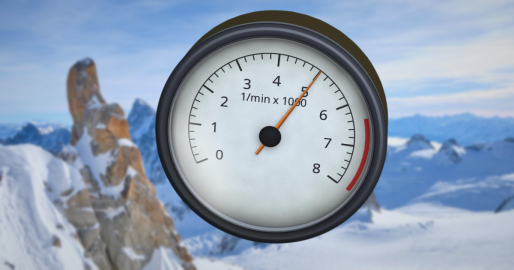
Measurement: 5000
